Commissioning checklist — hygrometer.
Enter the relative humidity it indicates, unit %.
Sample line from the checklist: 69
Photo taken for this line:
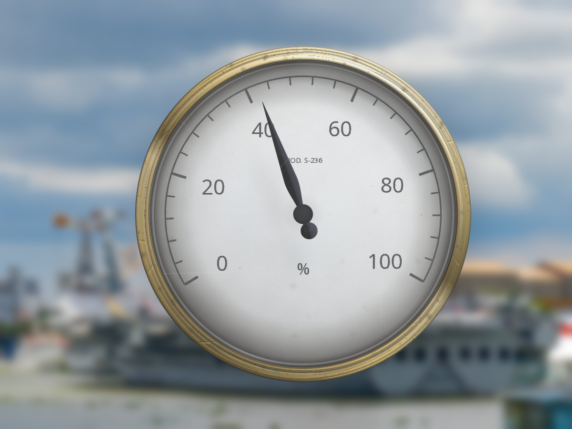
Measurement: 42
